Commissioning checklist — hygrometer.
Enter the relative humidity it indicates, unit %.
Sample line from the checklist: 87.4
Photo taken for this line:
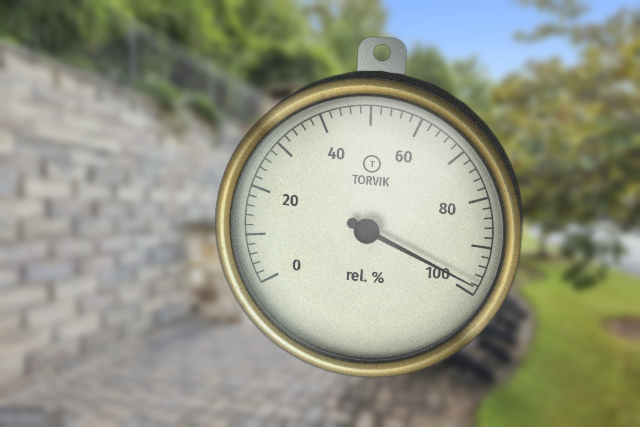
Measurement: 98
